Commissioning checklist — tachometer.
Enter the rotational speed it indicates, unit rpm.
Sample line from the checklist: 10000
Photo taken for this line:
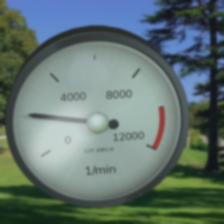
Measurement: 2000
